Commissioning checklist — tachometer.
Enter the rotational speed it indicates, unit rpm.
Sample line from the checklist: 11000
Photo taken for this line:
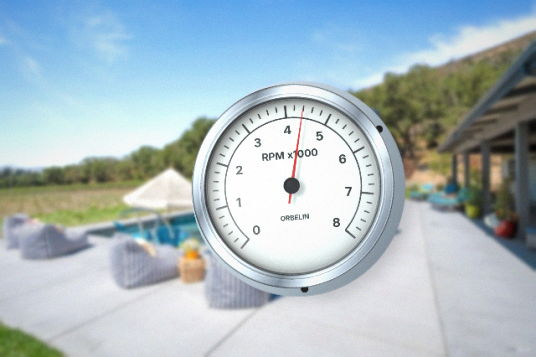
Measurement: 4400
